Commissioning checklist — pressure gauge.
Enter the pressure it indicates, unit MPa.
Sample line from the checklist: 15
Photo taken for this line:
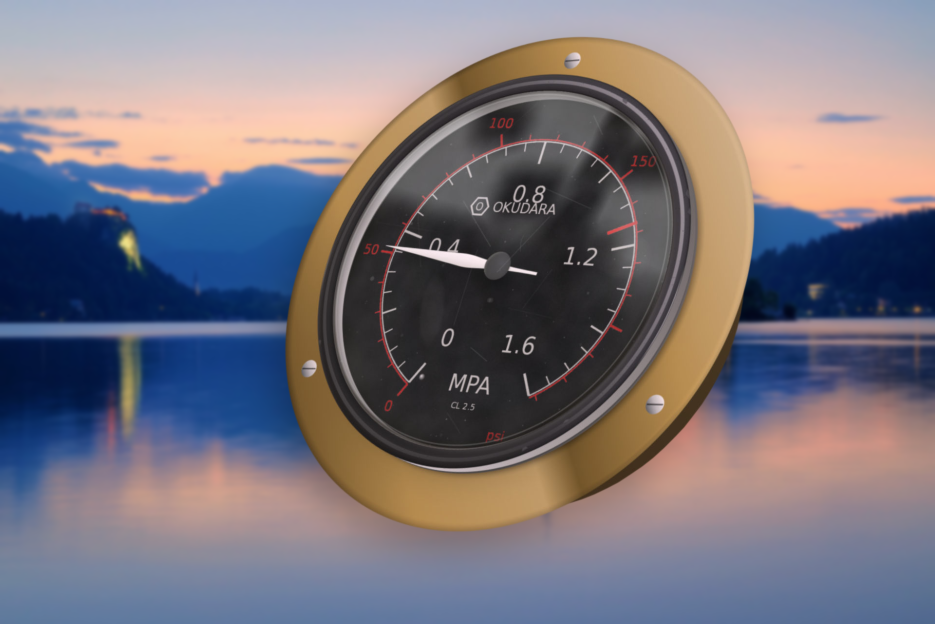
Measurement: 0.35
